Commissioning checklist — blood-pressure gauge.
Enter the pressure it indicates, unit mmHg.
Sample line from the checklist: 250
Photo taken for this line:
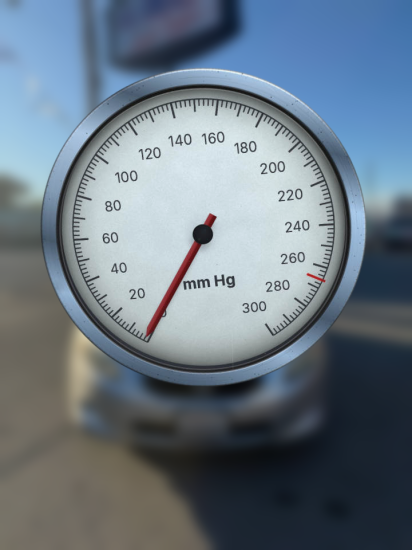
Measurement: 2
